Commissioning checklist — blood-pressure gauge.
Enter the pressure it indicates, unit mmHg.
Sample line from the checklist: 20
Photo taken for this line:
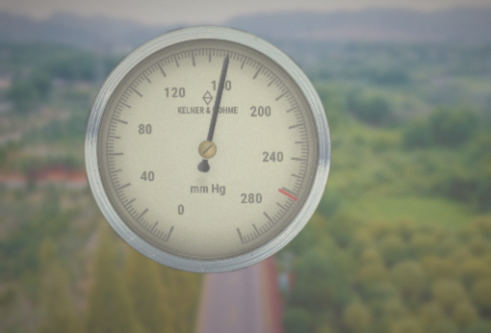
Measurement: 160
